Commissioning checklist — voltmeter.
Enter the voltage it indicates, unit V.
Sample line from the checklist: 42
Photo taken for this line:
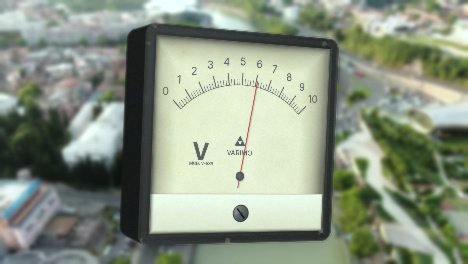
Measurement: 6
